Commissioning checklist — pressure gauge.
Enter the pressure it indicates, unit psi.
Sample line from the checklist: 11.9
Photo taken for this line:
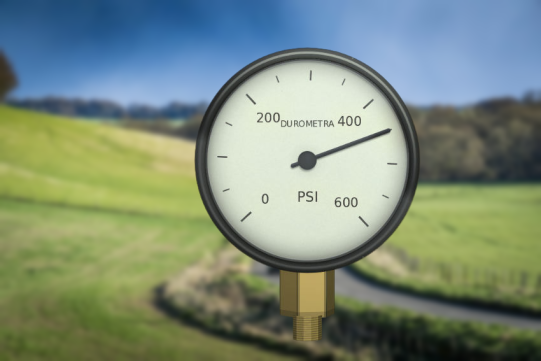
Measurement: 450
